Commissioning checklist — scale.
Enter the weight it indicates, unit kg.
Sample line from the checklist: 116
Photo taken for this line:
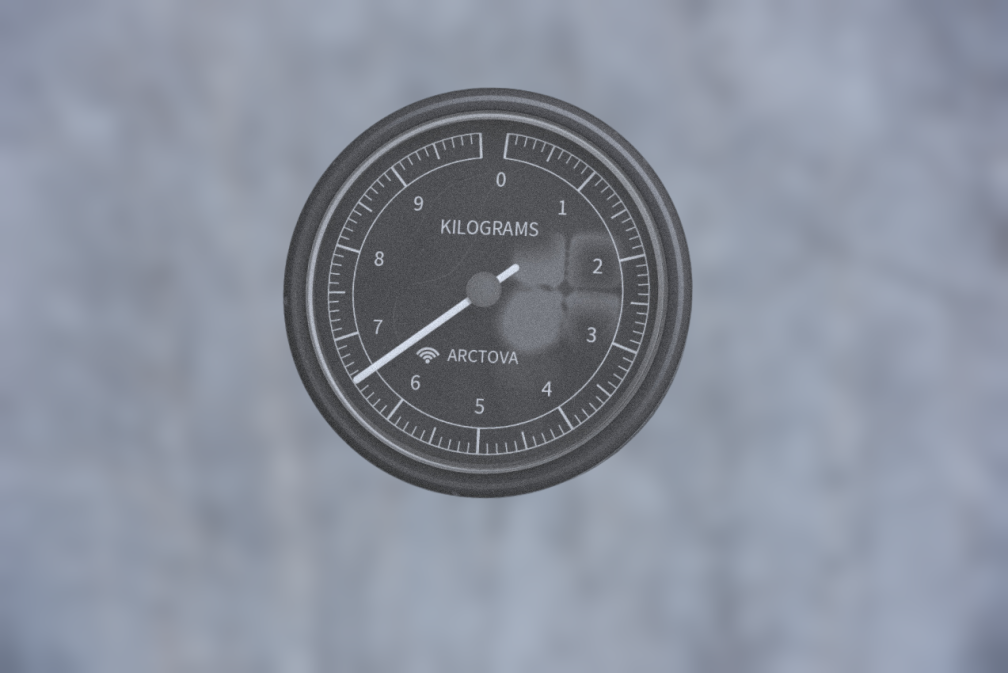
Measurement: 6.5
